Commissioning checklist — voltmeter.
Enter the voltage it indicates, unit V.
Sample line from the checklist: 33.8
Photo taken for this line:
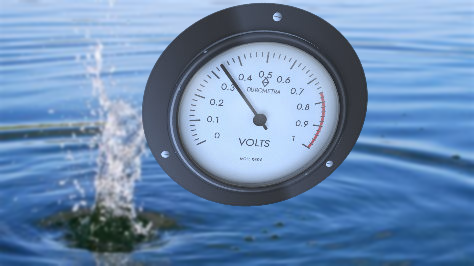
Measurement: 0.34
